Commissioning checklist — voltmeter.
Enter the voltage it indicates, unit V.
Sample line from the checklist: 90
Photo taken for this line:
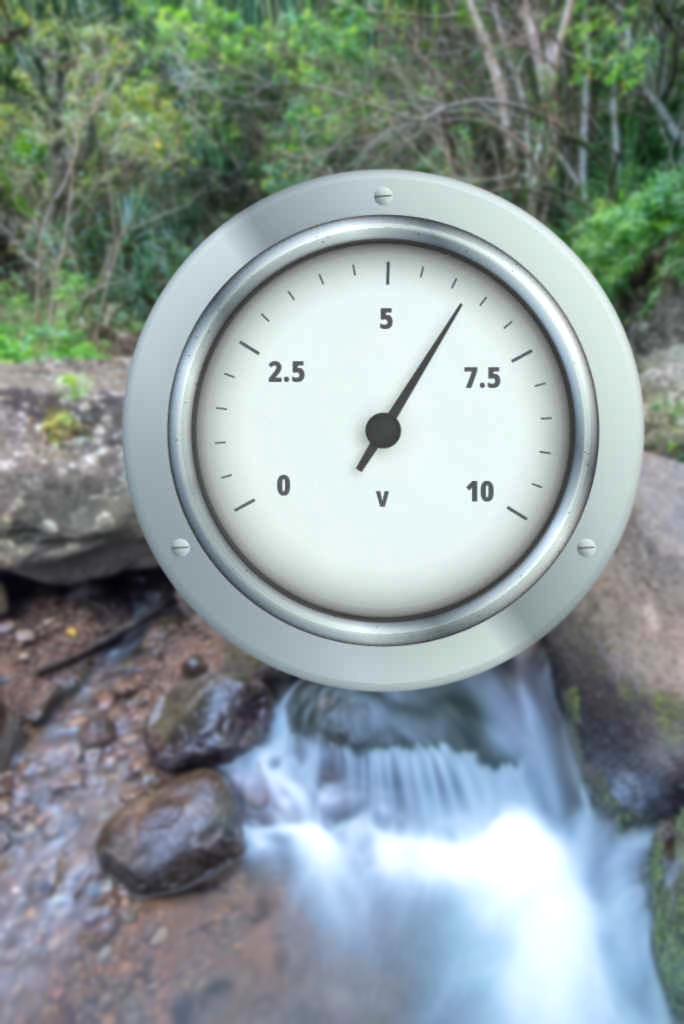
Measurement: 6.25
